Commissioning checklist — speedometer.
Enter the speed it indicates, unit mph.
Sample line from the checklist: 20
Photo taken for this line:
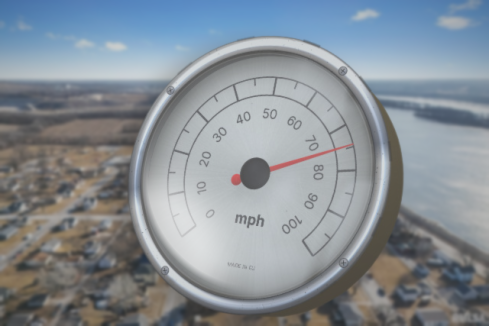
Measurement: 75
